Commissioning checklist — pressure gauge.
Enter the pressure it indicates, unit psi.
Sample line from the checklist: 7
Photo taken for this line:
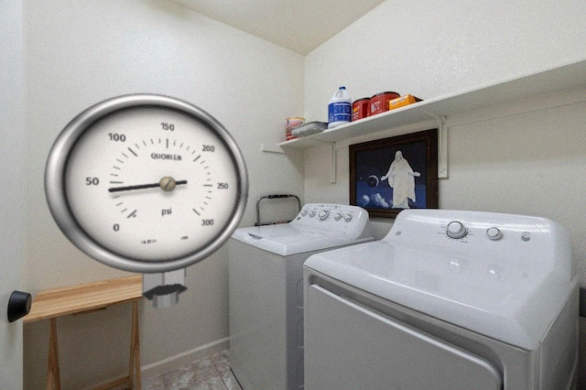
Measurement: 40
